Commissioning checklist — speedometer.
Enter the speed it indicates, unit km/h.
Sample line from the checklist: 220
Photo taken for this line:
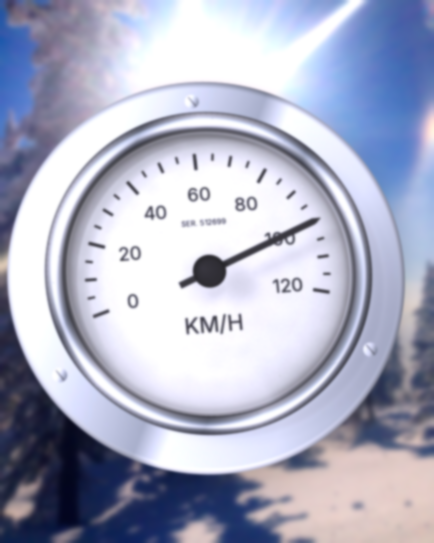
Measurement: 100
